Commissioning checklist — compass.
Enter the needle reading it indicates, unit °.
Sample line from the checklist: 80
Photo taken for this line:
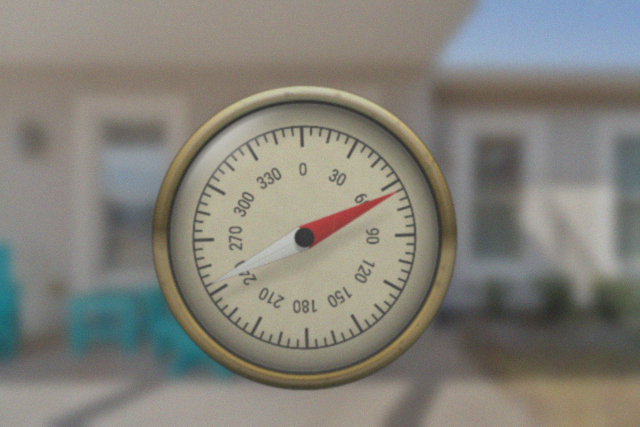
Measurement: 65
